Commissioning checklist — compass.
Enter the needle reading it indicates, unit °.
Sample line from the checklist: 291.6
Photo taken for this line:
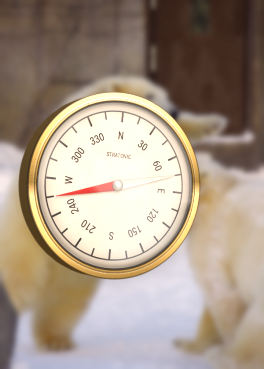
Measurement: 255
